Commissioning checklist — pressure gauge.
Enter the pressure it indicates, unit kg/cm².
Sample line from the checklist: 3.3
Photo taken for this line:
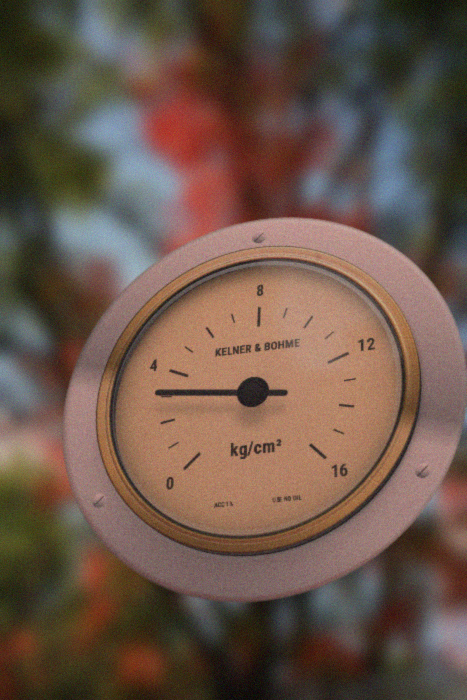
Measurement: 3
